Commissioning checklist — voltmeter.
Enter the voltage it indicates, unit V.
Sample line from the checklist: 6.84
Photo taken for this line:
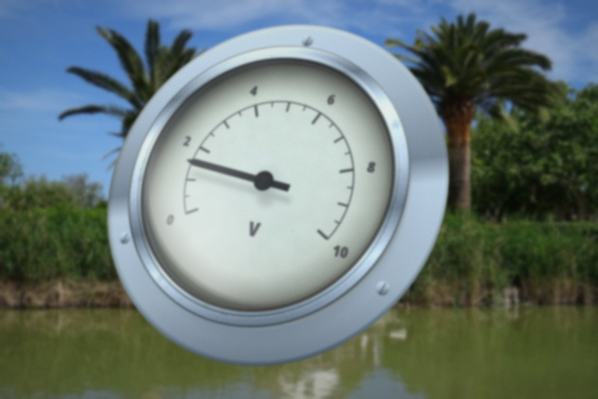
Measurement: 1.5
